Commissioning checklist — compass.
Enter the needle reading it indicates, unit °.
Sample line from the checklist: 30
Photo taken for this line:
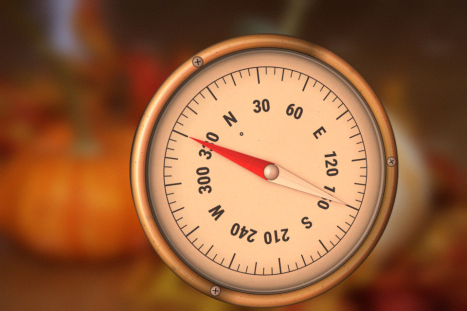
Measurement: 330
